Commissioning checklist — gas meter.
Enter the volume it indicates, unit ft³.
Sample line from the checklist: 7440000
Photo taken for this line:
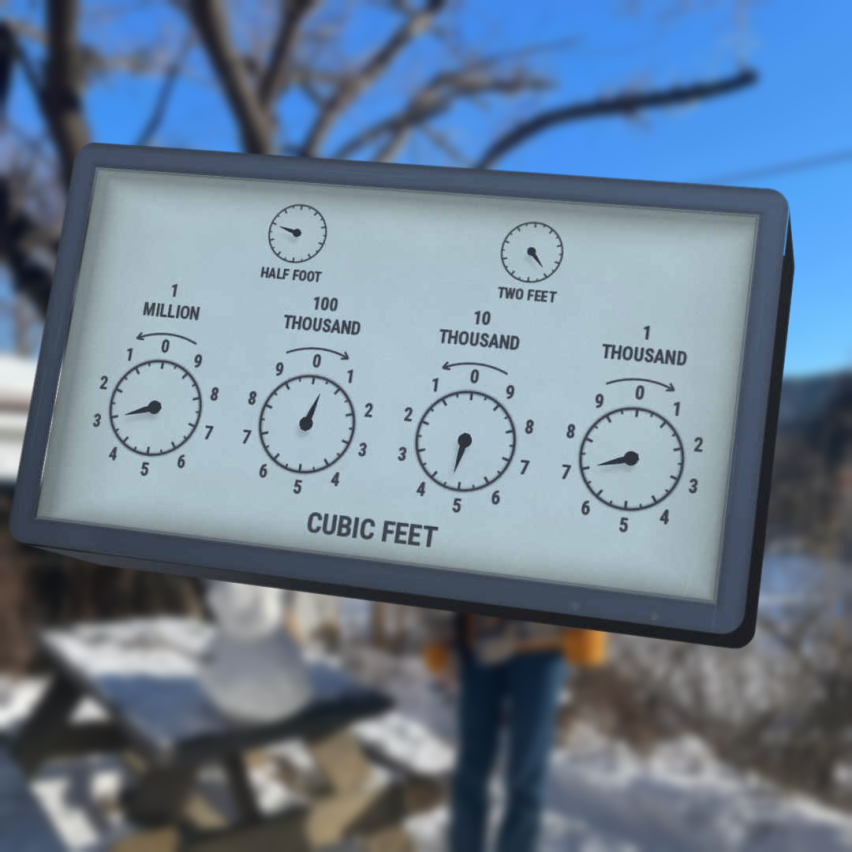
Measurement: 304700
